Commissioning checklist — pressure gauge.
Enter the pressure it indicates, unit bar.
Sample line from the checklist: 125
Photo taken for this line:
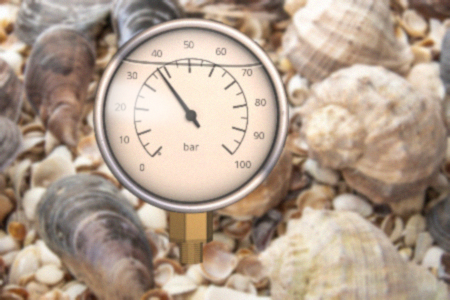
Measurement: 37.5
